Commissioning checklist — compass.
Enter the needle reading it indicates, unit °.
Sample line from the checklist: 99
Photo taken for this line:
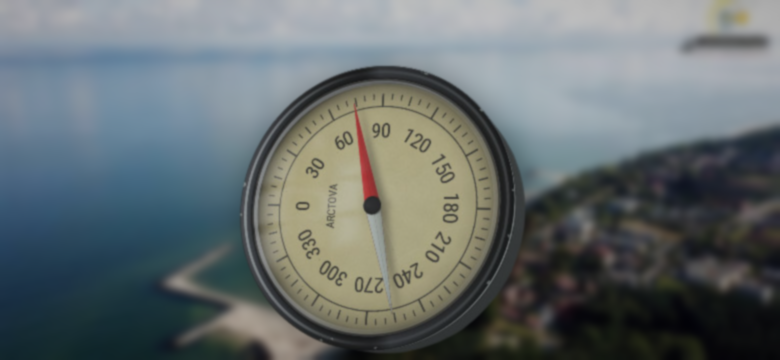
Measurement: 75
